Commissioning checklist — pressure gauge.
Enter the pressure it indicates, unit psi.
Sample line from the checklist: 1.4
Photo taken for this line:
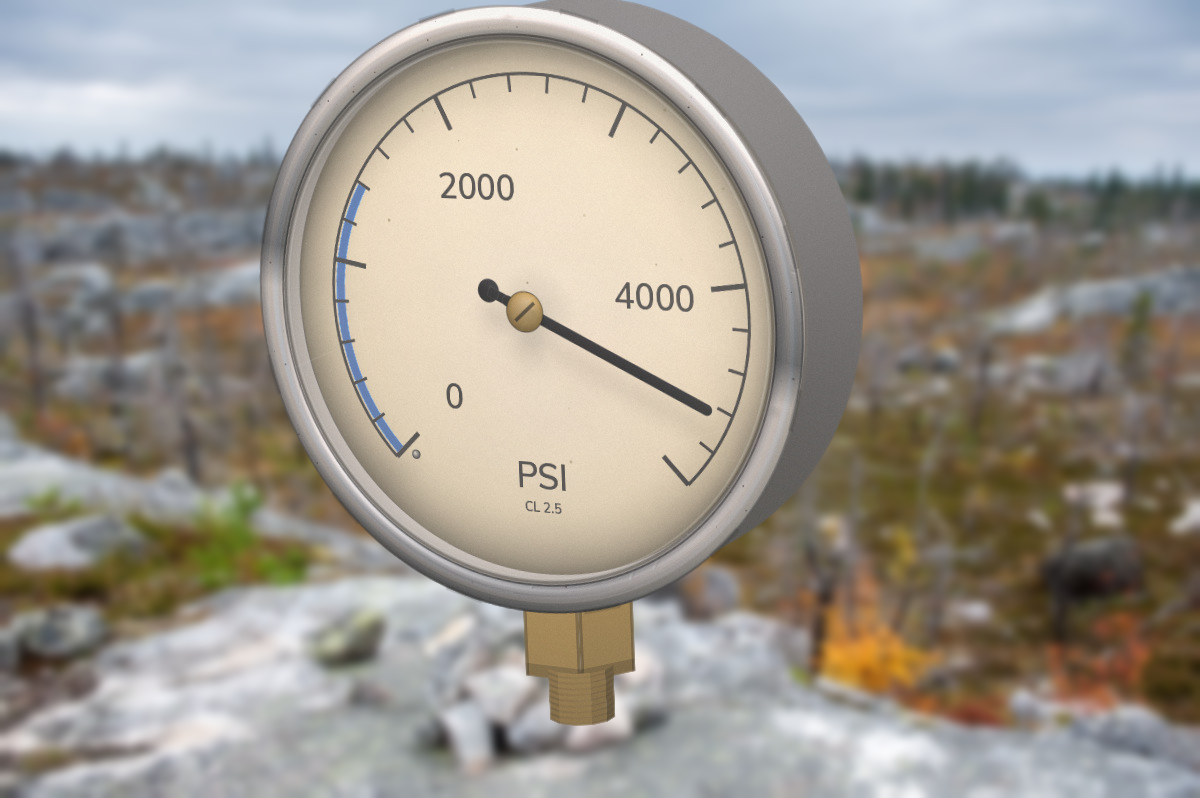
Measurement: 4600
